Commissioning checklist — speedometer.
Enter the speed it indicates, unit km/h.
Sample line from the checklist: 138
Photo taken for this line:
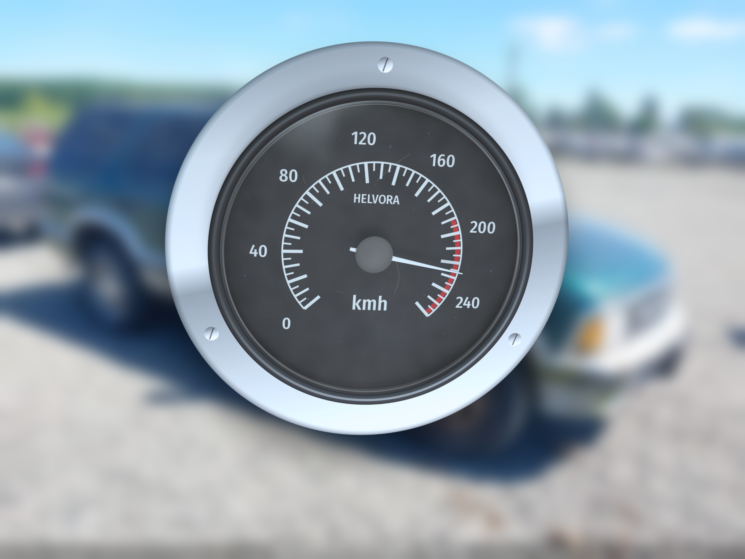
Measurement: 225
